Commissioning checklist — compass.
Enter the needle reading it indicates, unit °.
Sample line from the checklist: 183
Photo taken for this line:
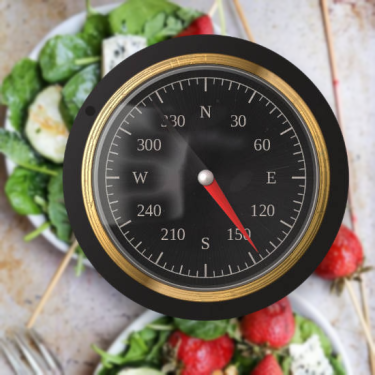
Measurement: 145
